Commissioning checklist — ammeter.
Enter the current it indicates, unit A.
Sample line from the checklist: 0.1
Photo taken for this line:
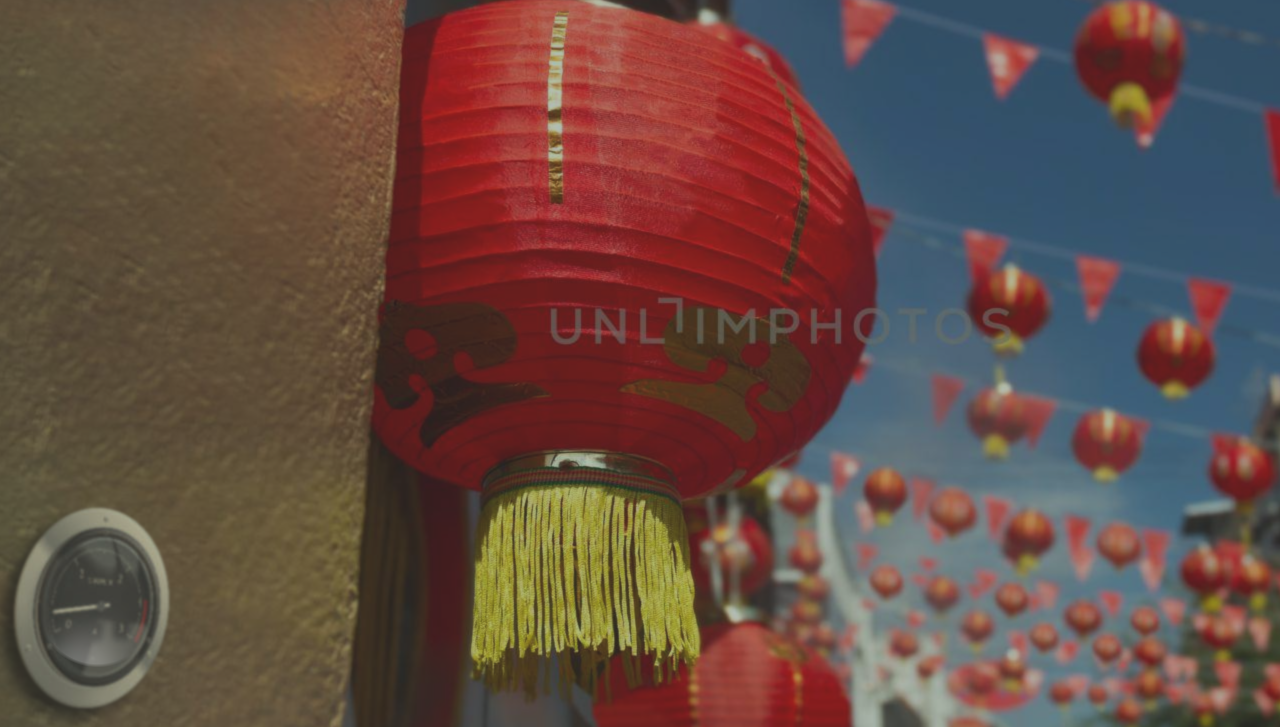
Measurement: 0.25
